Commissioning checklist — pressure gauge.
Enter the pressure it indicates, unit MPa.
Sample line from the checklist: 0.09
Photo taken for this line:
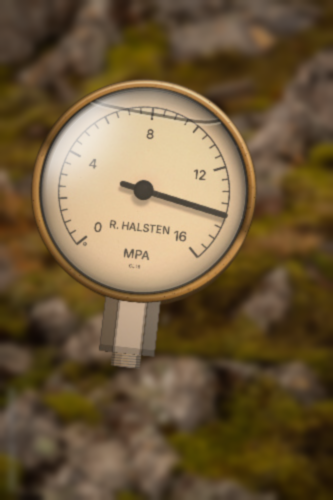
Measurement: 14
